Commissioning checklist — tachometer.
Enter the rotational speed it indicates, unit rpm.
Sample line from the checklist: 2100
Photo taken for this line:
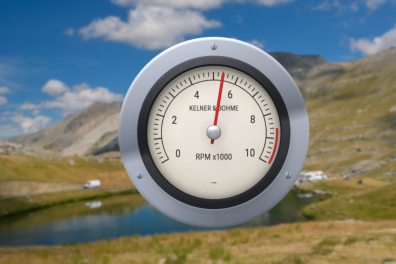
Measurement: 5400
